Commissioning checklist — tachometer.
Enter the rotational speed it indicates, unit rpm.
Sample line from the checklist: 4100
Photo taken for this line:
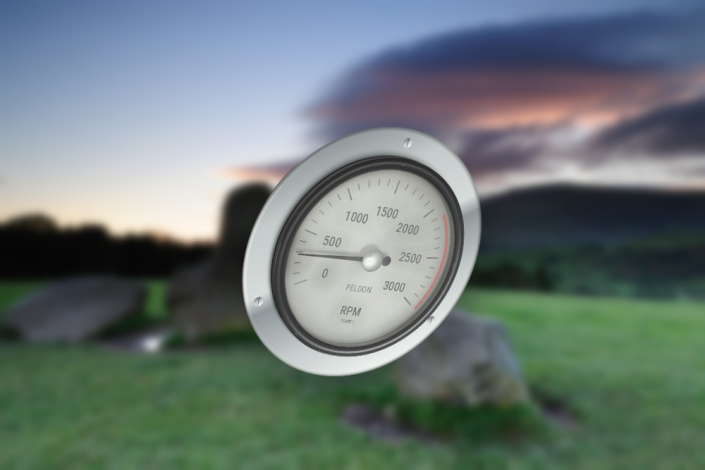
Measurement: 300
